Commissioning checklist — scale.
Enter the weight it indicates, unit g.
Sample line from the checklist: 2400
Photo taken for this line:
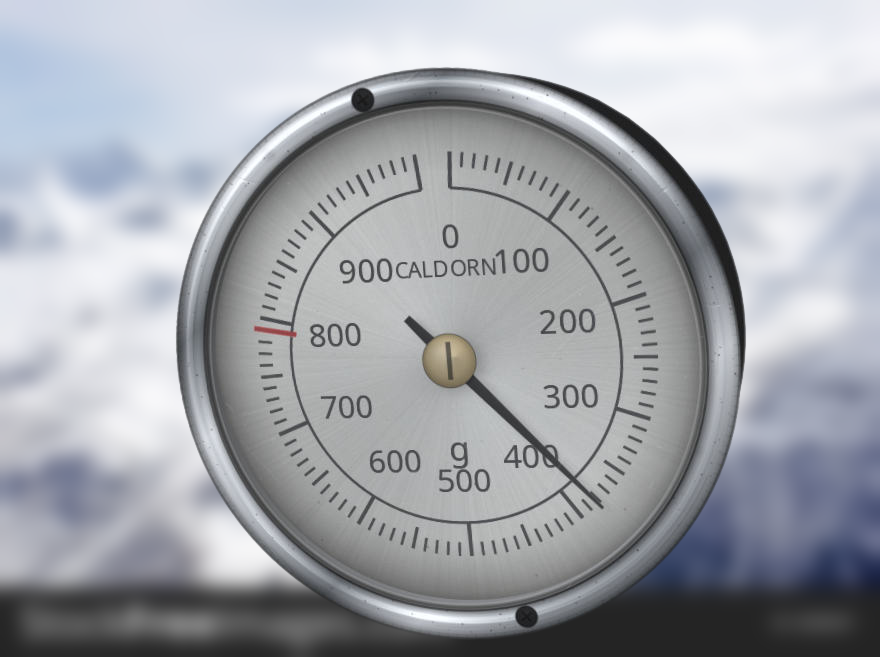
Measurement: 380
